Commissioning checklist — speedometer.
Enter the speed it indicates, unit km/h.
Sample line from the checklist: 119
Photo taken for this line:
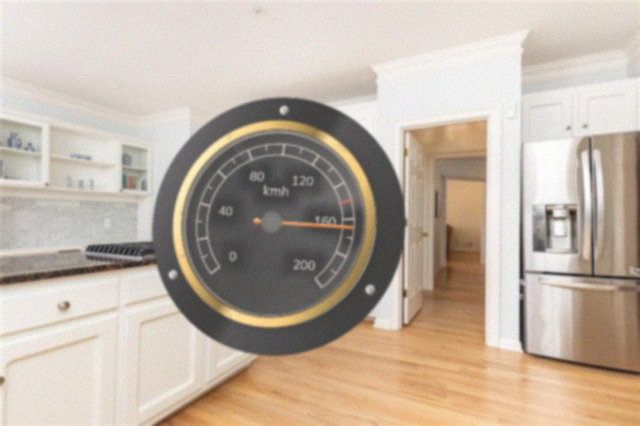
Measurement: 165
